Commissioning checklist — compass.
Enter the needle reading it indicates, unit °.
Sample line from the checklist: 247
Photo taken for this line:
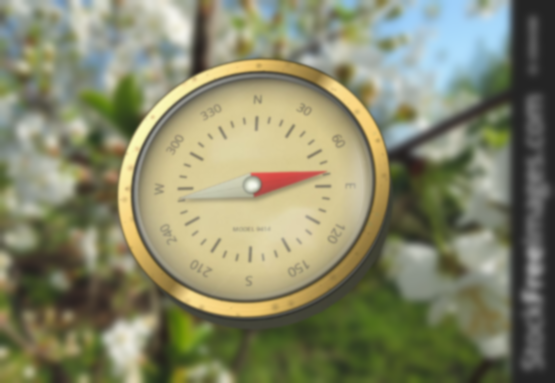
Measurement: 80
